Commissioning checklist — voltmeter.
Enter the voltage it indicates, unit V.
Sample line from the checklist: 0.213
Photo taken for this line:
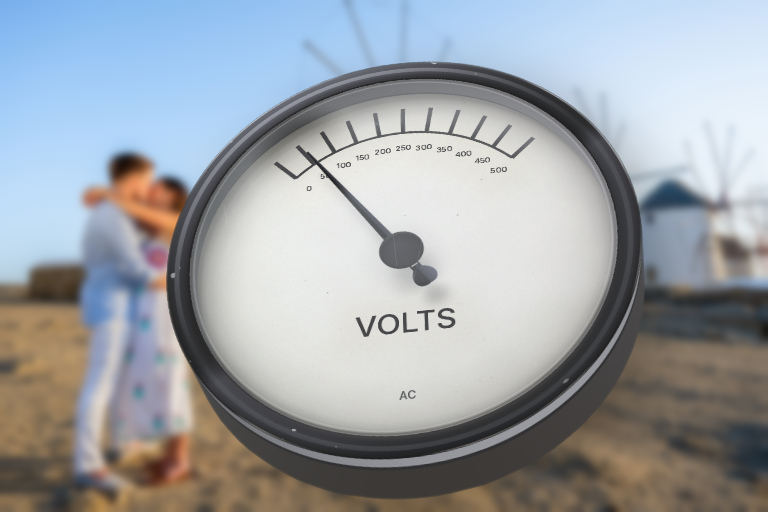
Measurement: 50
